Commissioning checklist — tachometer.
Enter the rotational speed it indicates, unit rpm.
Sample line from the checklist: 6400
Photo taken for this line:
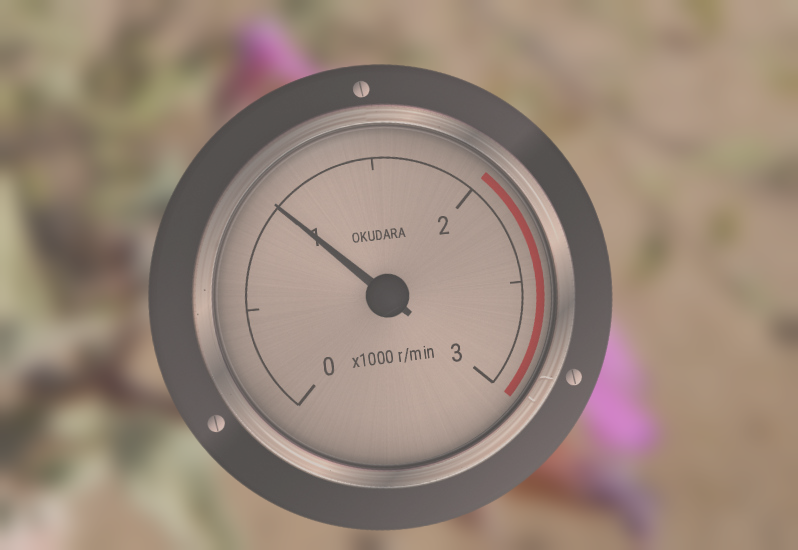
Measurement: 1000
